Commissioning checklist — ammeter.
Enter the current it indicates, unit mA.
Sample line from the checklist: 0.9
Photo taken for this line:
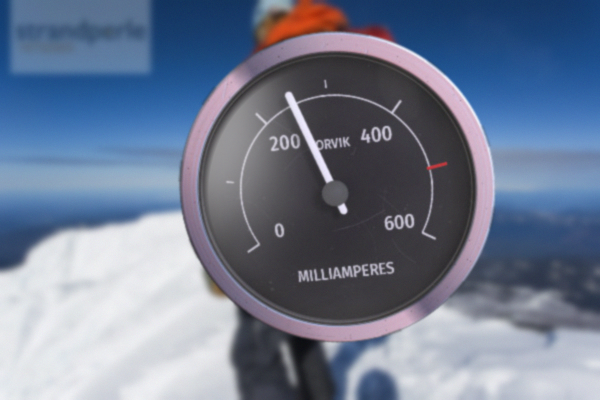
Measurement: 250
